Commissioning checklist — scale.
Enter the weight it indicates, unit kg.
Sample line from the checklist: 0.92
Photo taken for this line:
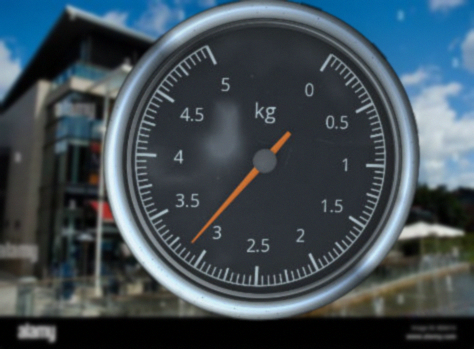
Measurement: 3.15
